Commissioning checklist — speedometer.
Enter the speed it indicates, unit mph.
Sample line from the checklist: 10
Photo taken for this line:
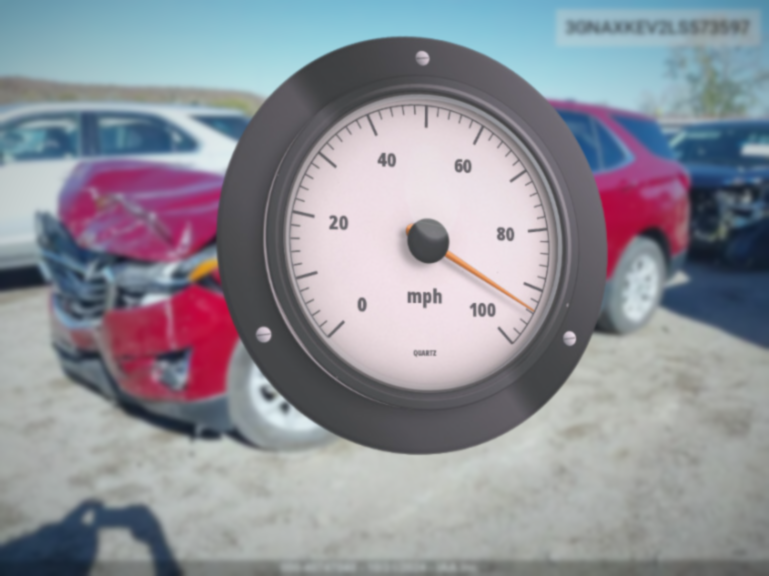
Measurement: 94
